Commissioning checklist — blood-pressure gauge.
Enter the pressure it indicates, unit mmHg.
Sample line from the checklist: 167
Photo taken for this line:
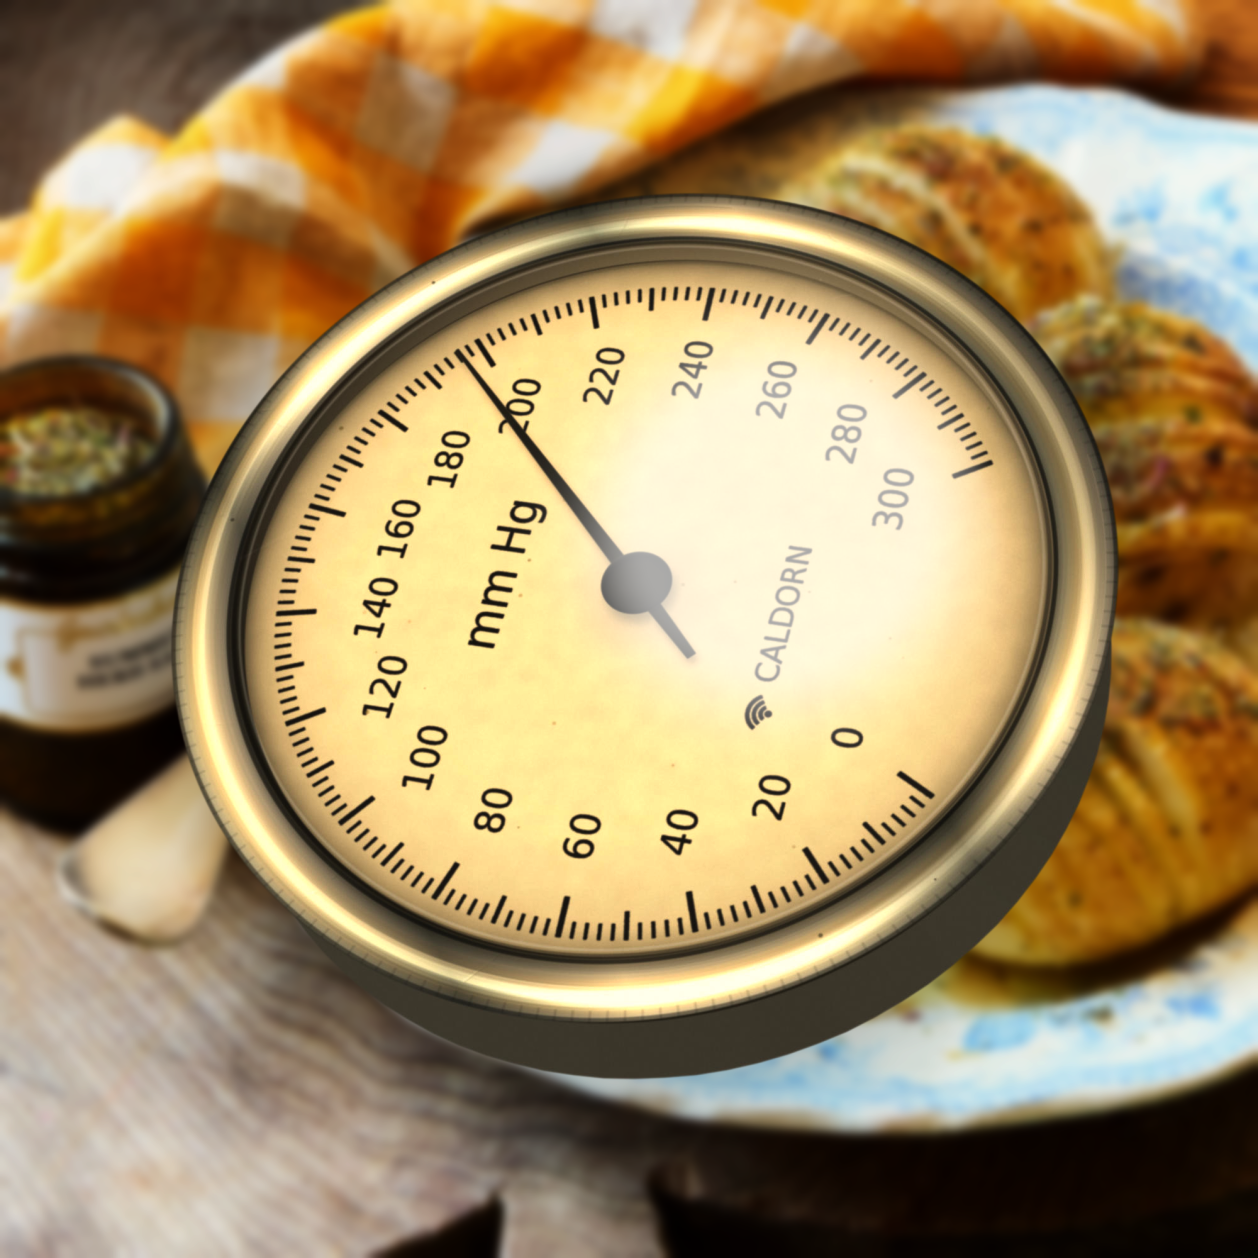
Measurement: 196
